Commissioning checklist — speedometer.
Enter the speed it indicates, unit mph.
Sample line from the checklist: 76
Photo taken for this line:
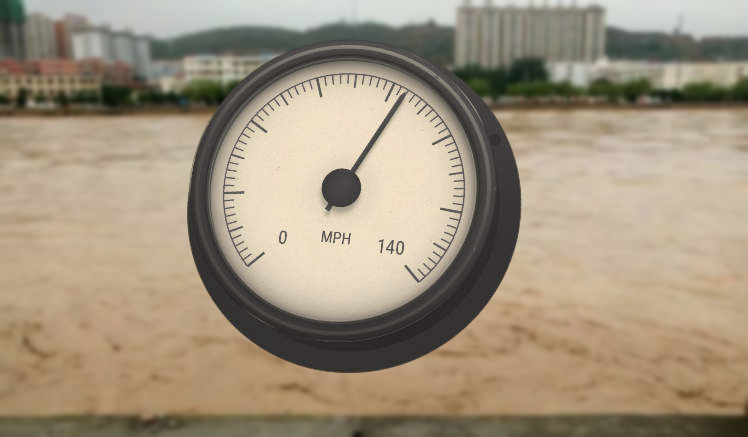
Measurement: 84
